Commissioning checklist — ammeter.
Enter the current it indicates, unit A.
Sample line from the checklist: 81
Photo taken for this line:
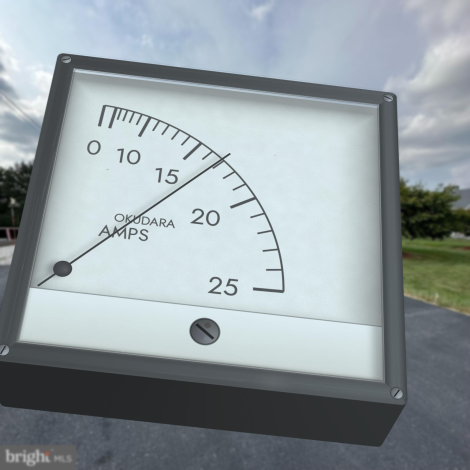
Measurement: 17
